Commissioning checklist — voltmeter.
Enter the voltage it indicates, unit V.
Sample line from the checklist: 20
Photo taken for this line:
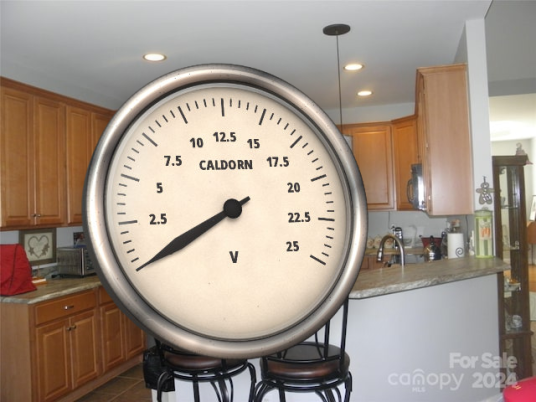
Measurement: 0
